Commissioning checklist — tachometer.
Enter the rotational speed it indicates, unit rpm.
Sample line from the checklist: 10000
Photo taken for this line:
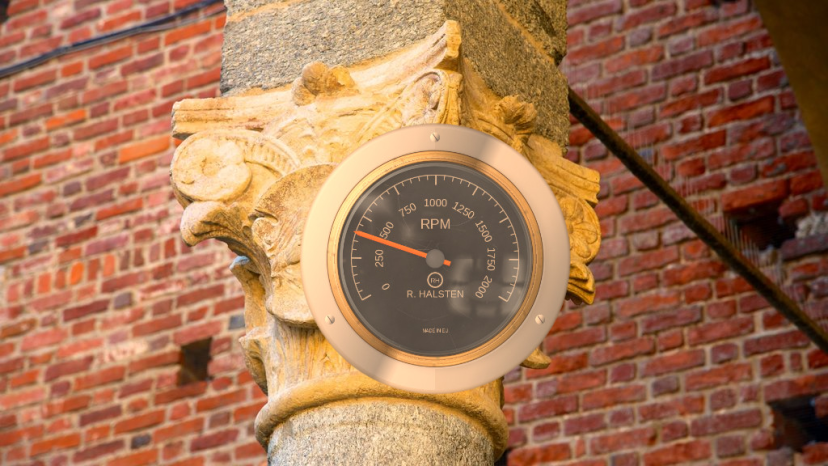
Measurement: 400
